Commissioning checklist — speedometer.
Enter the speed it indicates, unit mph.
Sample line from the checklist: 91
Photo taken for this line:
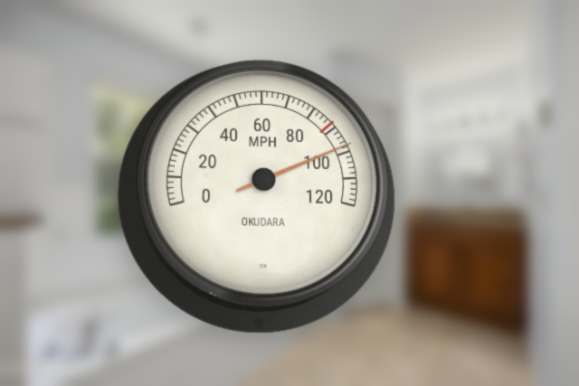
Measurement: 98
